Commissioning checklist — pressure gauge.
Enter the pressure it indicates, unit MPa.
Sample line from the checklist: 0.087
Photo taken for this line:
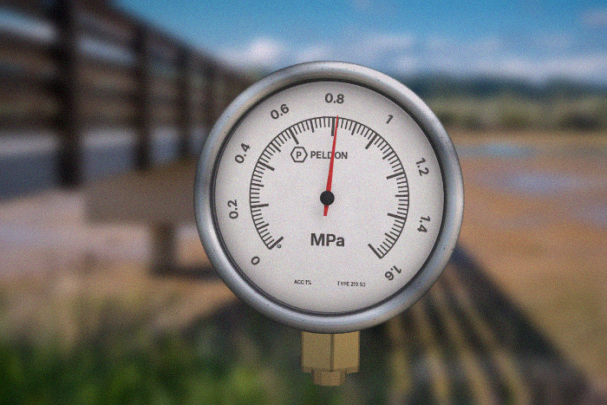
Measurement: 0.82
